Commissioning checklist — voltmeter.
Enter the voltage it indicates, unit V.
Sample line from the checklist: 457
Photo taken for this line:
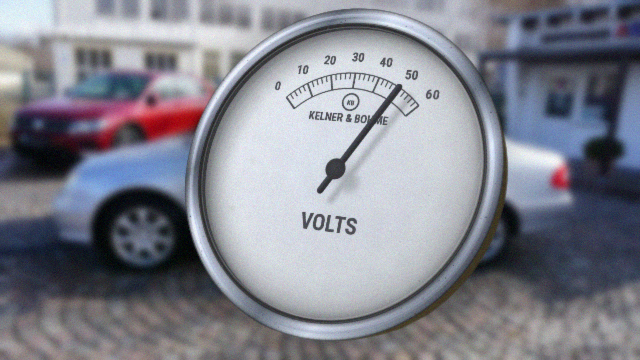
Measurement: 50
